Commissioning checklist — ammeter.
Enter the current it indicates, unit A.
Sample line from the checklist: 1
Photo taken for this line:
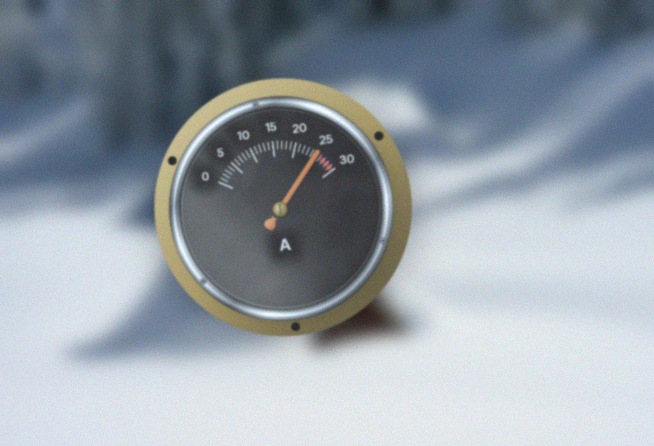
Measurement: 25
